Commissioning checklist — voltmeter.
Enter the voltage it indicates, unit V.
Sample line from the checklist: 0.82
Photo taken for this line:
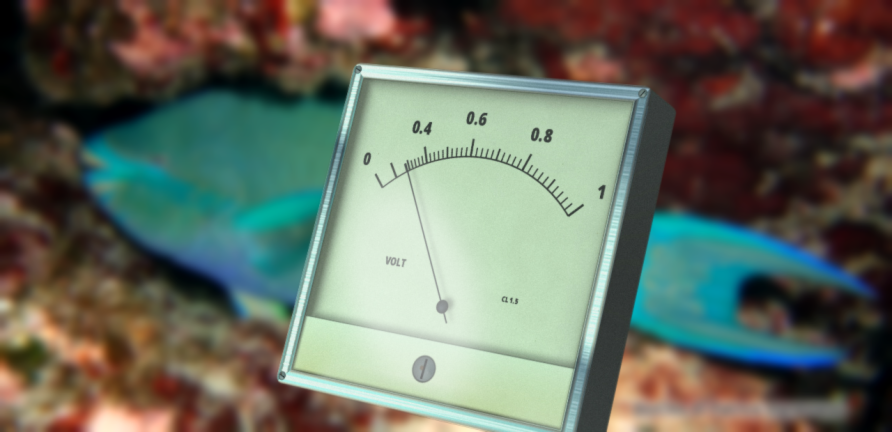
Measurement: 0.3
